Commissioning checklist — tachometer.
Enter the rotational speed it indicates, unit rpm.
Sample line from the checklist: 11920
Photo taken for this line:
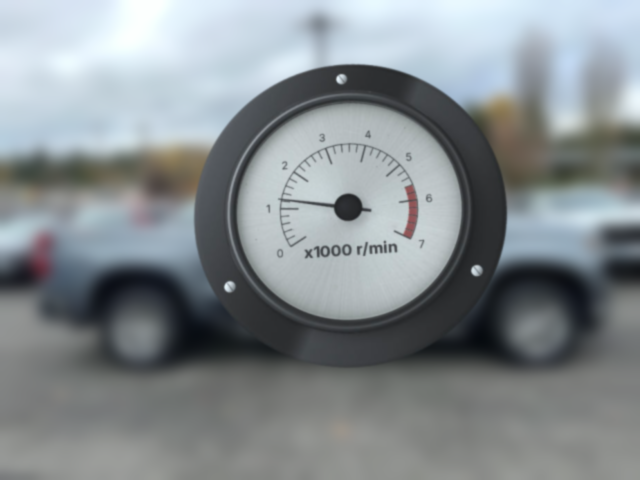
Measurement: 1200
